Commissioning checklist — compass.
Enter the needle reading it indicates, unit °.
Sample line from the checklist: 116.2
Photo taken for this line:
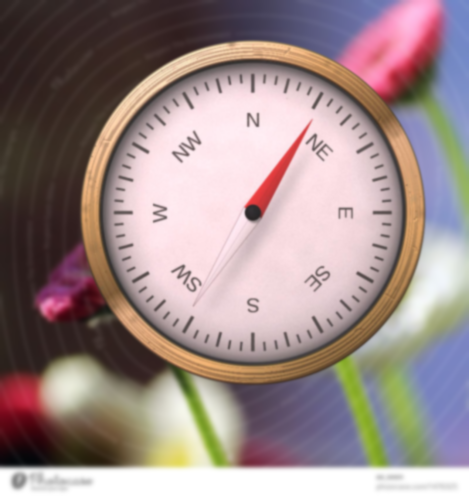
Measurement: 32.5
